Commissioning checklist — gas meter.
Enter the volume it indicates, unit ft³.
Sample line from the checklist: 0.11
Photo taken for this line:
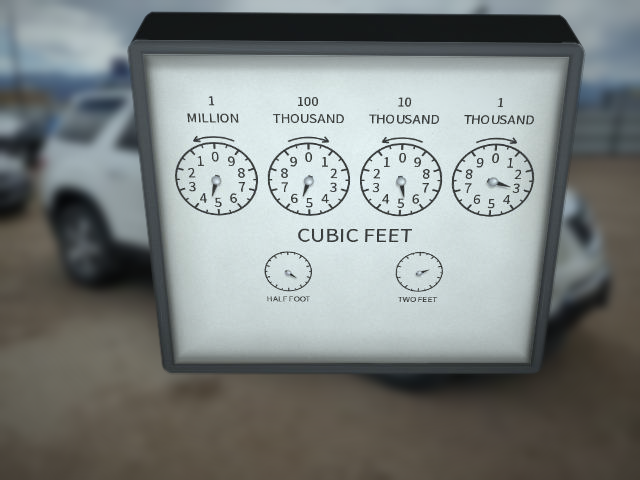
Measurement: 455300
